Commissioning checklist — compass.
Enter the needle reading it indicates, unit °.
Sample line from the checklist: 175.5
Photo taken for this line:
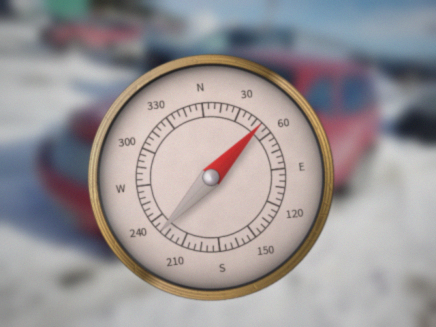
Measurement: 50
